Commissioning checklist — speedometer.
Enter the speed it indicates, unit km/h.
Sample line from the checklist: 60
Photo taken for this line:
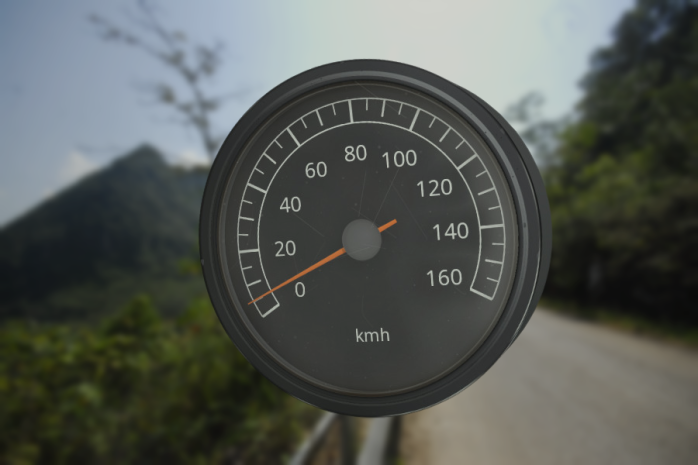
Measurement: 5
